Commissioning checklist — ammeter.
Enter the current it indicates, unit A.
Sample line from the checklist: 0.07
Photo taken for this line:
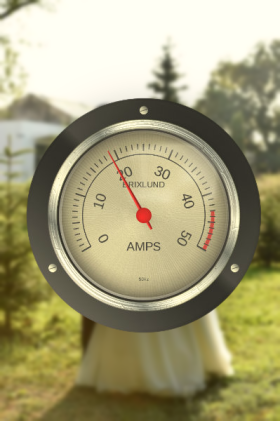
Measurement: 19
